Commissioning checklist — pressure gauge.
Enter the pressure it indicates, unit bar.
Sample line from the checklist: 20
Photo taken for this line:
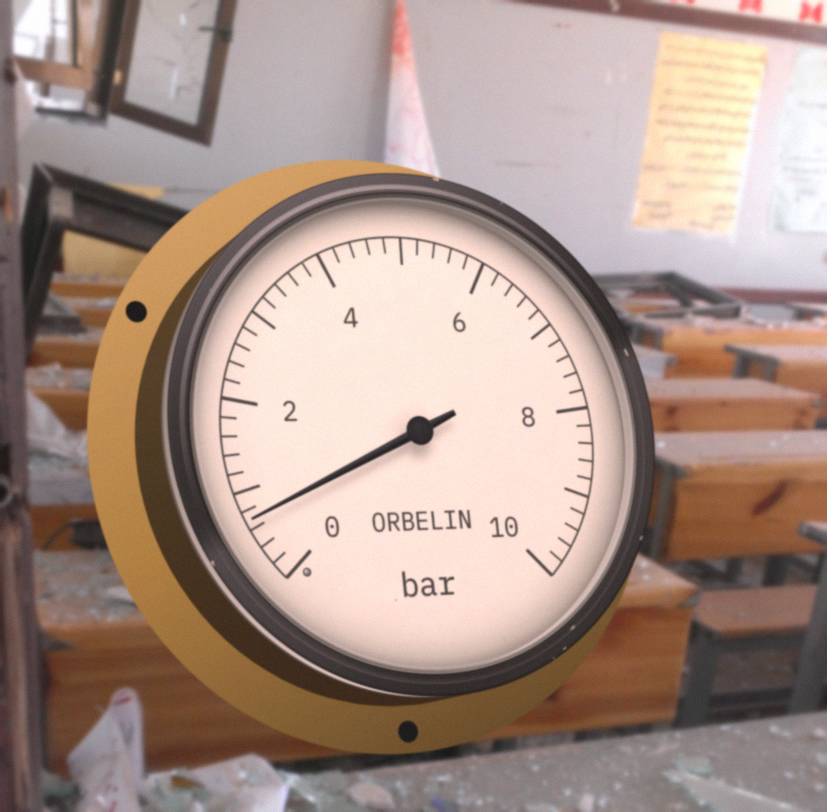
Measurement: 0.7
